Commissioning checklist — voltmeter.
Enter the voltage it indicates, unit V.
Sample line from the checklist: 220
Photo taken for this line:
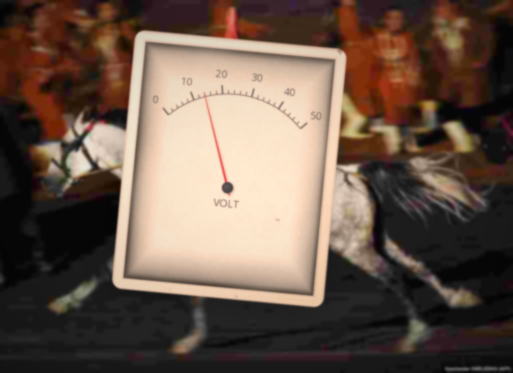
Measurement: 14
